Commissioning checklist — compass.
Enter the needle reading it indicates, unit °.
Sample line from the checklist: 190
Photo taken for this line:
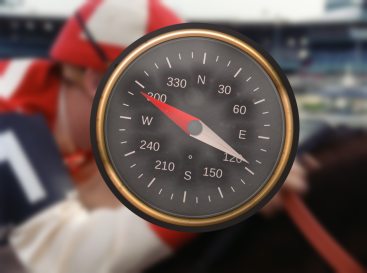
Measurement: 295
